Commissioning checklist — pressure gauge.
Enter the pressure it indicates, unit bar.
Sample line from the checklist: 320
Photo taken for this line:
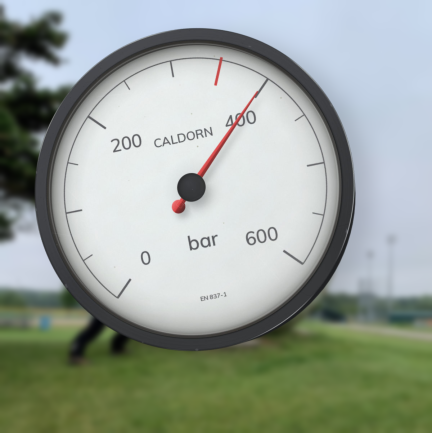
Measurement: 400
